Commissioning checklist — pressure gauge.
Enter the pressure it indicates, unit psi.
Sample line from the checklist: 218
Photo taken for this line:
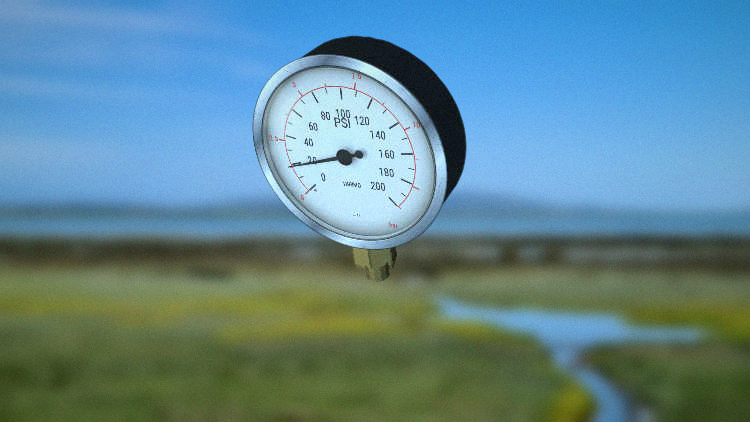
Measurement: 20
